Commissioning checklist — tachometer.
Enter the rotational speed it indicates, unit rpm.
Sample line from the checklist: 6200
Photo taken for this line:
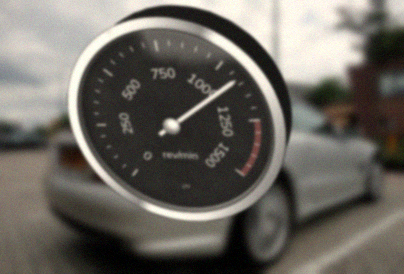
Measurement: 1075
